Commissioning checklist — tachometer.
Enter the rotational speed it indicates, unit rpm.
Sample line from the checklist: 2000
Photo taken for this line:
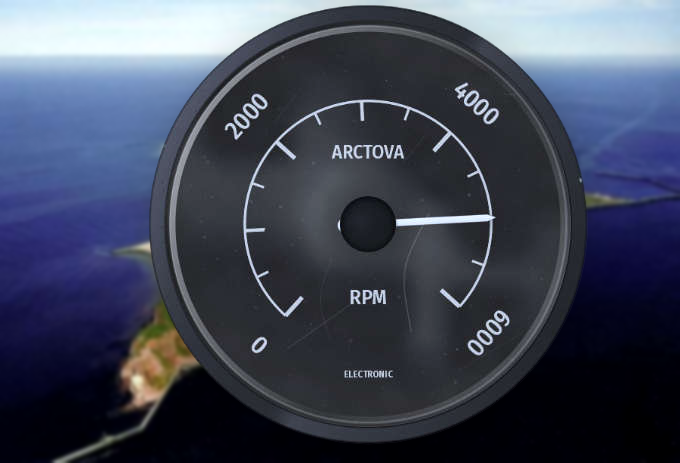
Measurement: 5000
